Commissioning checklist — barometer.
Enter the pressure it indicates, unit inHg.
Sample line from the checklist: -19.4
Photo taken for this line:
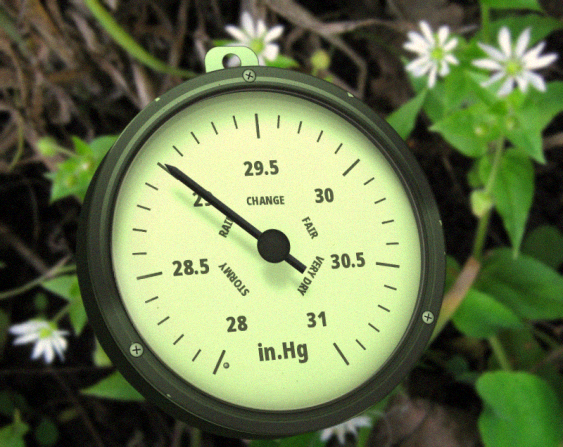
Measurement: 29
